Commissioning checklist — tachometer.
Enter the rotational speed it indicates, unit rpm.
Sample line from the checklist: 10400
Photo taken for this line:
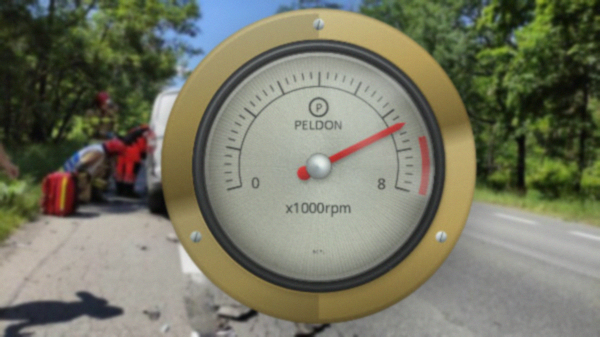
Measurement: 6400
